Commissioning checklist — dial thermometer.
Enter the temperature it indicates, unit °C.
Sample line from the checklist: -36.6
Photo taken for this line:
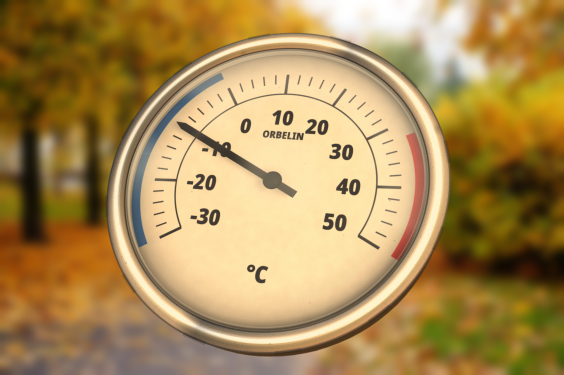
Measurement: -10
